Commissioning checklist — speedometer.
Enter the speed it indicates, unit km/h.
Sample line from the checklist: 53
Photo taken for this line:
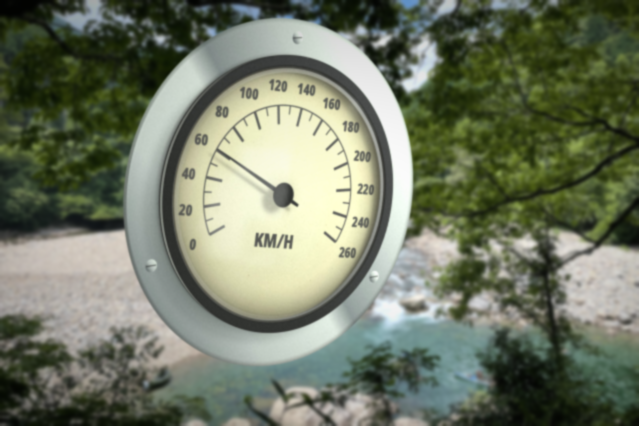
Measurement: 60
